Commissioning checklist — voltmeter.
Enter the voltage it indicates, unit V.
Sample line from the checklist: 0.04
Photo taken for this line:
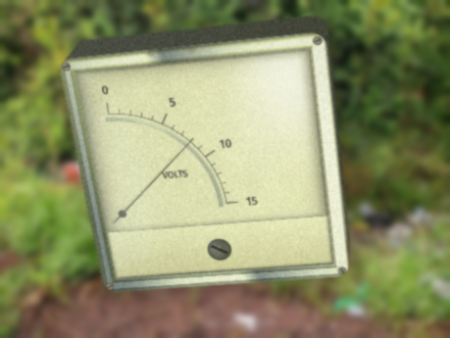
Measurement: 8
